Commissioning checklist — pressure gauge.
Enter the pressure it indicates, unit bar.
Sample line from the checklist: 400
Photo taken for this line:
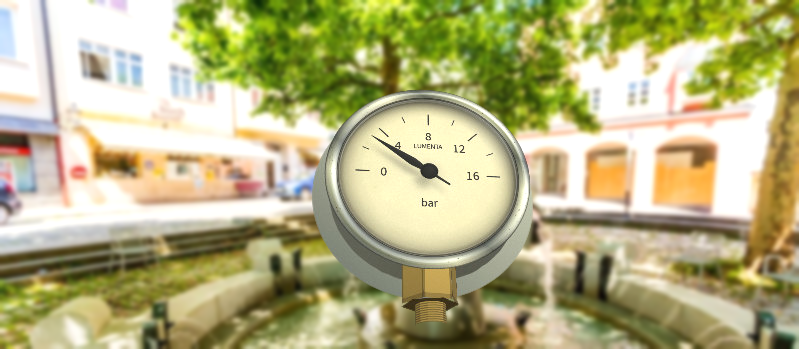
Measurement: 3
